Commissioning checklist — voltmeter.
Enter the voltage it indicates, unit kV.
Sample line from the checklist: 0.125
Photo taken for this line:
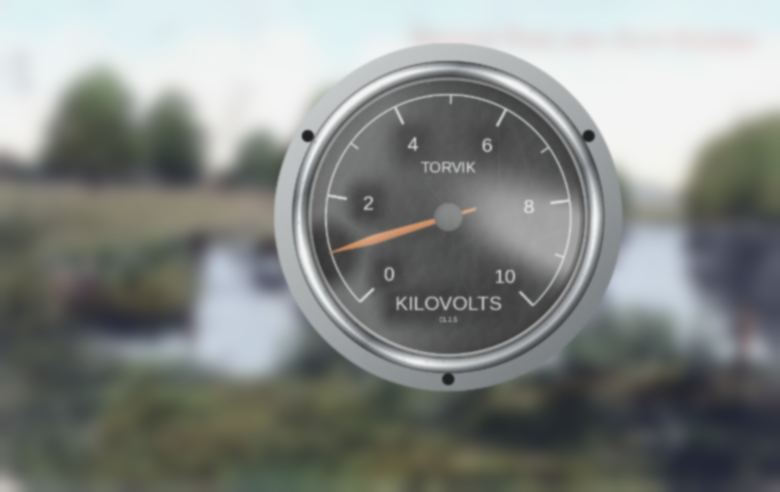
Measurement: 1
